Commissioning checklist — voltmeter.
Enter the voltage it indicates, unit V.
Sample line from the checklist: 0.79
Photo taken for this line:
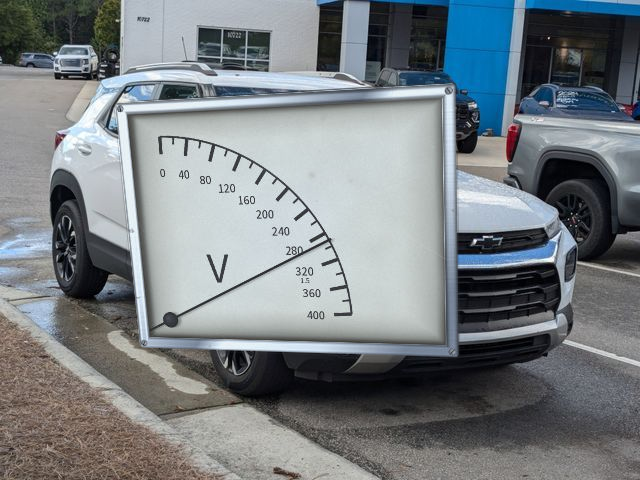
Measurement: 290
